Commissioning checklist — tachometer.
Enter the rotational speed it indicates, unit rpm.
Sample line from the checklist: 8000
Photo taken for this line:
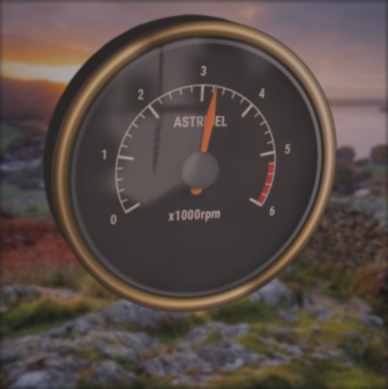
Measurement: 3200
